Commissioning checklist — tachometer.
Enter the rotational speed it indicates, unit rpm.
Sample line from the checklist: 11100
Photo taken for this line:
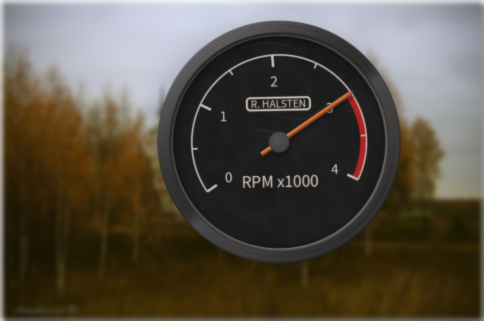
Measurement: 3000
